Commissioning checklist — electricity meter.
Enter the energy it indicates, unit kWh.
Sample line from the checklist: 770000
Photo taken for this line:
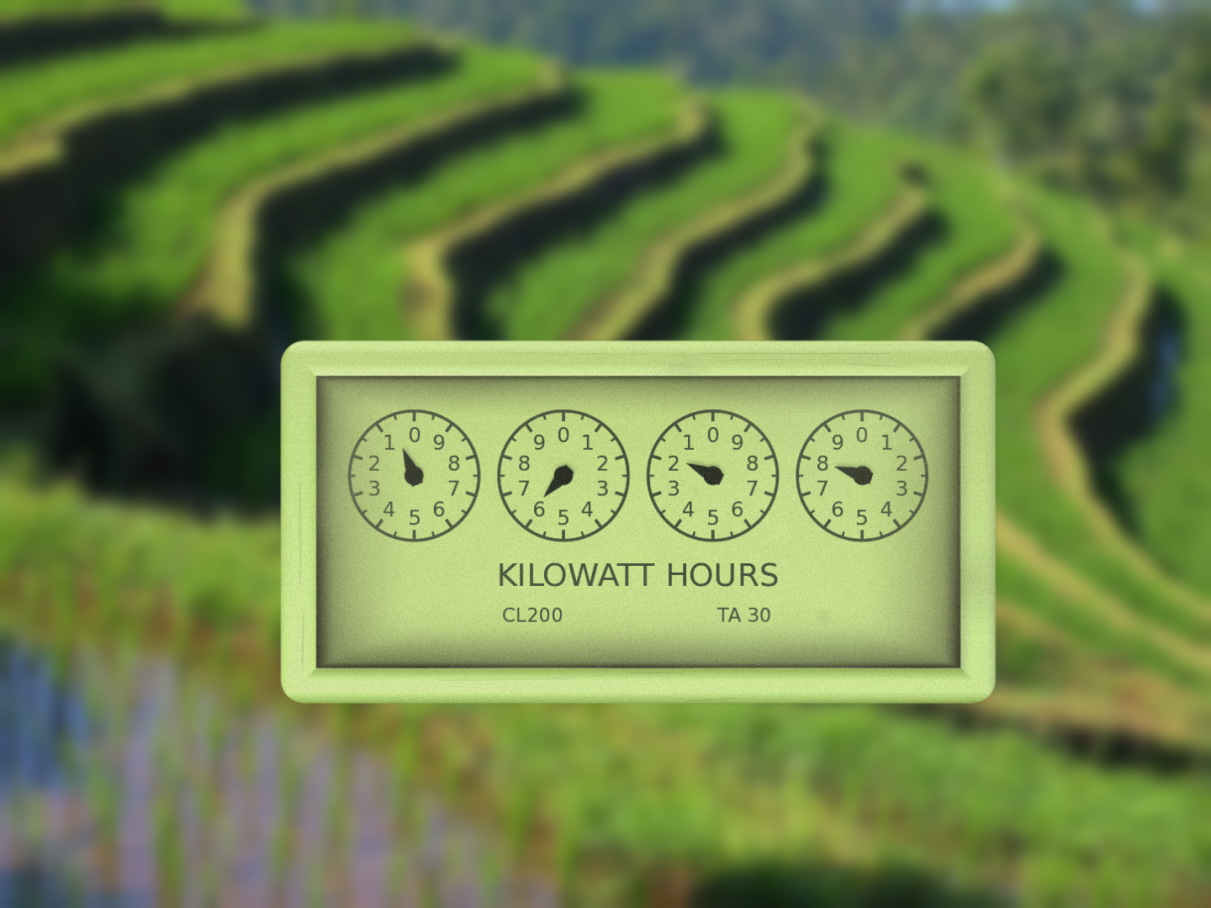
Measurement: 618
